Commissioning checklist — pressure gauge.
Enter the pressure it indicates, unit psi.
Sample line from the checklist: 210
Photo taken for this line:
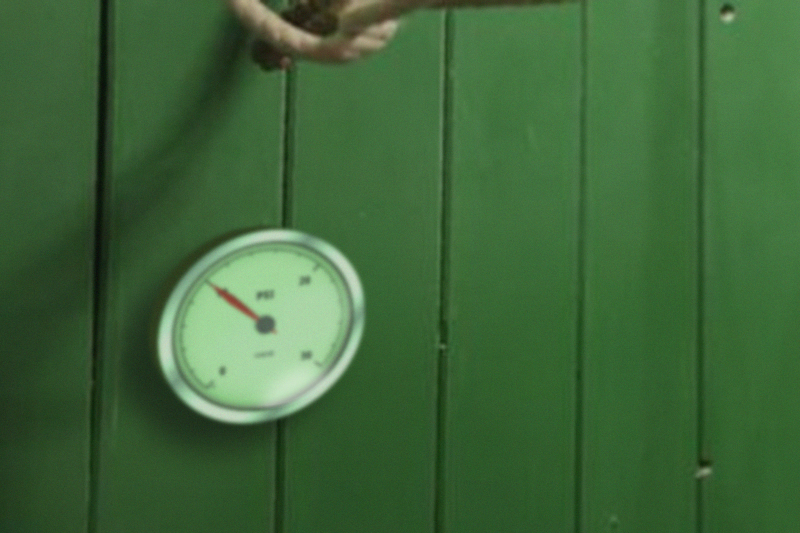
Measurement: 10
